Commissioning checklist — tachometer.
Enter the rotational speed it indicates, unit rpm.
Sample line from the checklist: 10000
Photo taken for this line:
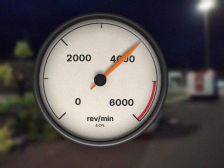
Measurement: 4000
